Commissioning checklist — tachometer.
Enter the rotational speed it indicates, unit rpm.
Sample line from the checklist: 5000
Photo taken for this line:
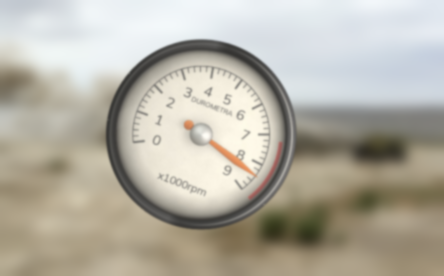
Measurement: 8400
